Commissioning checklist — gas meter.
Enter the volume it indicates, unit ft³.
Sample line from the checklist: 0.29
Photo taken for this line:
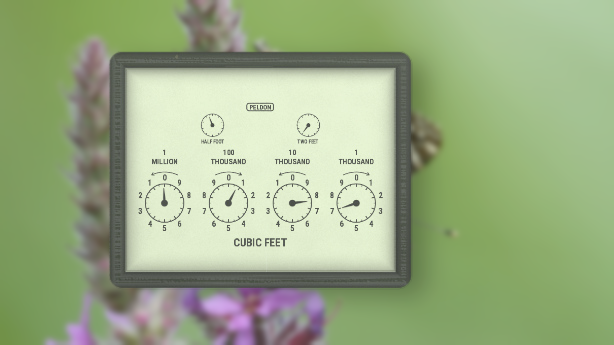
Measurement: 7700
